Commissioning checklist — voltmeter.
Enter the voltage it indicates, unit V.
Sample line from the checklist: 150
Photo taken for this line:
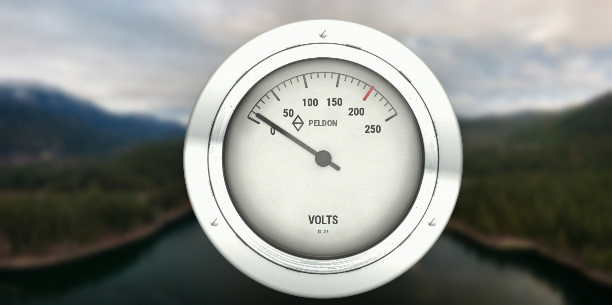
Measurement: 10
